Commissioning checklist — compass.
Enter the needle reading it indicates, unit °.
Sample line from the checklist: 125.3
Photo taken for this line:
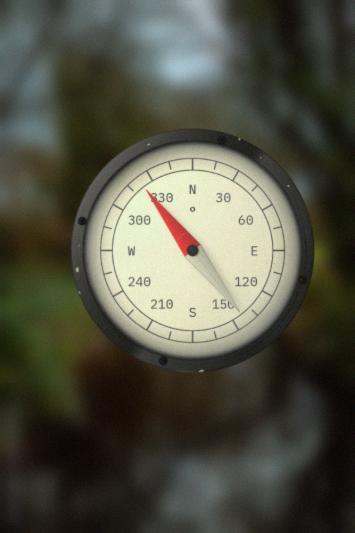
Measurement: 322.5
